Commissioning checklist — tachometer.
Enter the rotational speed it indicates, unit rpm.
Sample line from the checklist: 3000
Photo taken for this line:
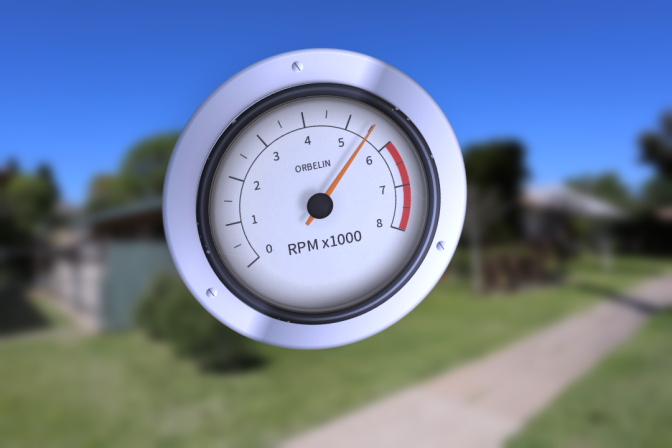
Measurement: 5500
